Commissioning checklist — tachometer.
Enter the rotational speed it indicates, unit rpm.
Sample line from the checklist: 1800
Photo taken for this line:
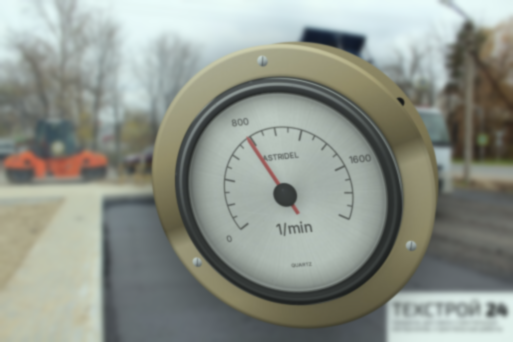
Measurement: 800
